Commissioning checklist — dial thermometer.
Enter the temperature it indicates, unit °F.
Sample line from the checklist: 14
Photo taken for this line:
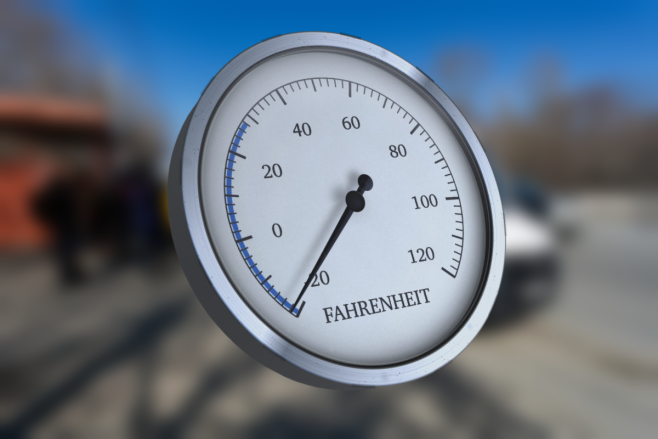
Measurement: -18
